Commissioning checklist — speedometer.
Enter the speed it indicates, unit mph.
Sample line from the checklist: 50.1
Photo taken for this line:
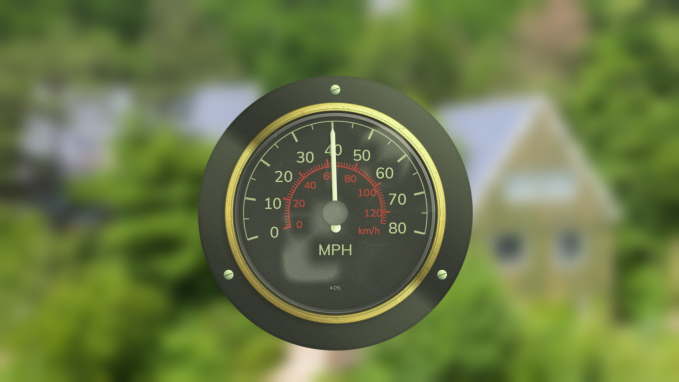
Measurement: 40
